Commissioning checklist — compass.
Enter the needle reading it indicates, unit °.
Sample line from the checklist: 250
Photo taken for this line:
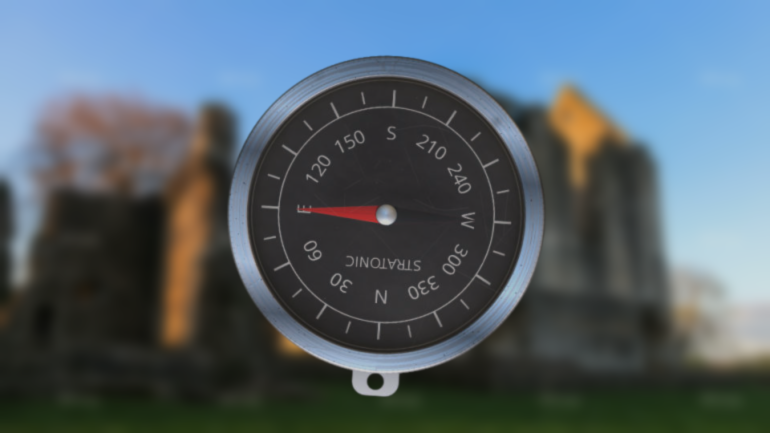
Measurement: 90
